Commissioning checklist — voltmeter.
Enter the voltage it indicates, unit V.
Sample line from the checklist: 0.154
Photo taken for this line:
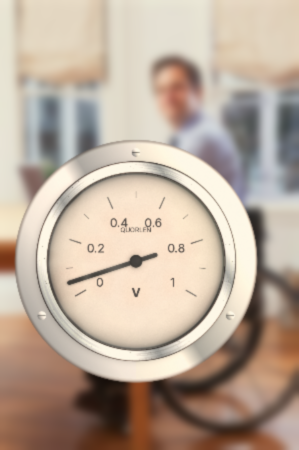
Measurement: 0.05
